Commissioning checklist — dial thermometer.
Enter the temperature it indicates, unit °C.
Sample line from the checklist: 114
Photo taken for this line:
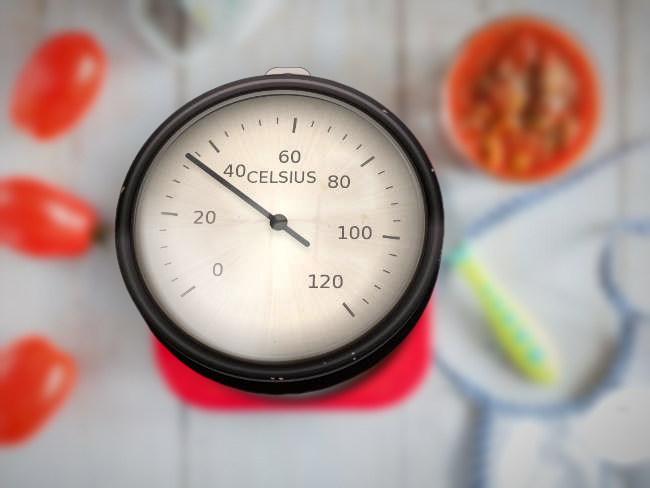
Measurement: 34
